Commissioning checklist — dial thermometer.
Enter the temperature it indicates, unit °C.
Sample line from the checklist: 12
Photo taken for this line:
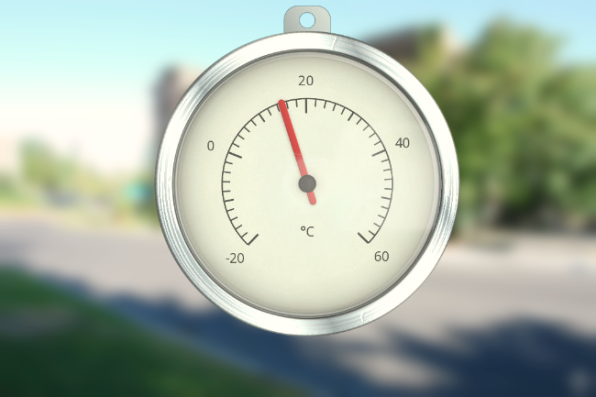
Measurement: 15
